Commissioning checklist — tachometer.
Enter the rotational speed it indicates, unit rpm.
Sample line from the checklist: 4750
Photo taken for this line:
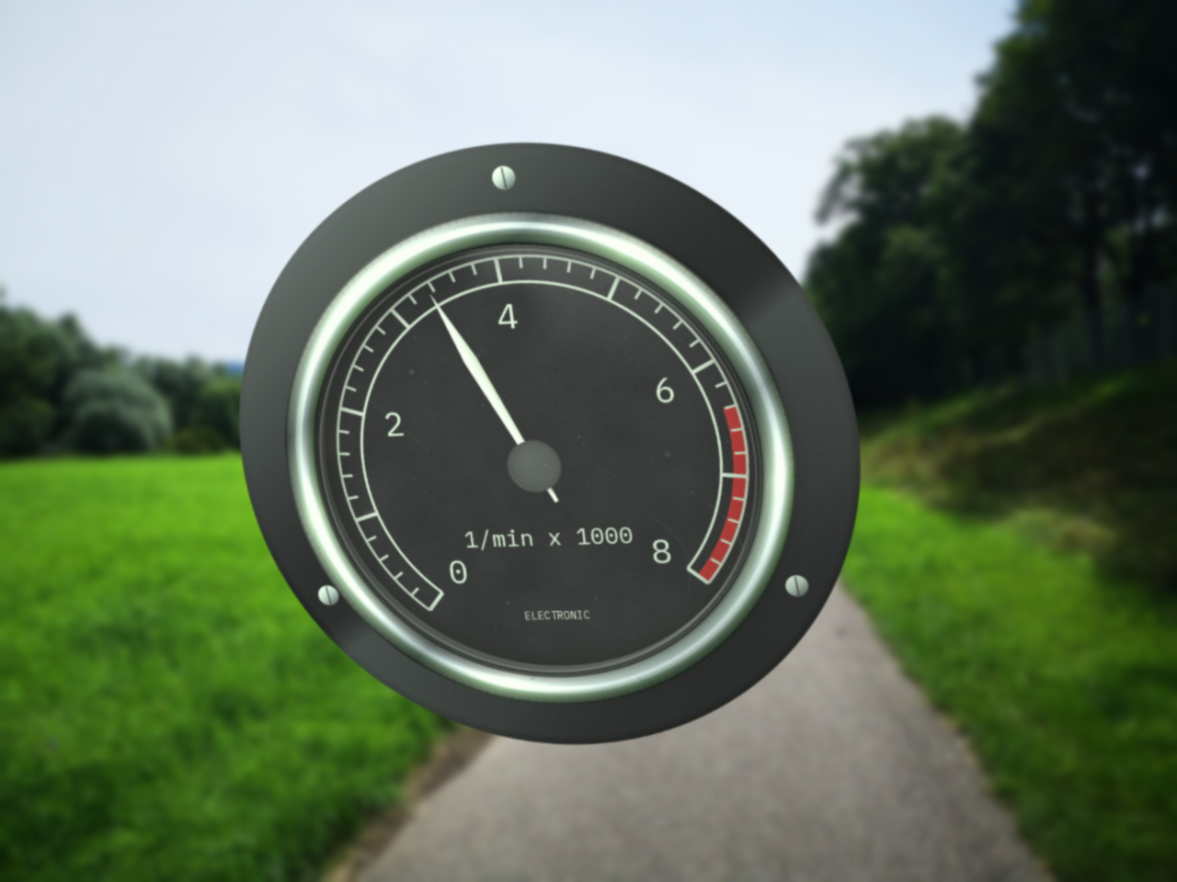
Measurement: 3400
